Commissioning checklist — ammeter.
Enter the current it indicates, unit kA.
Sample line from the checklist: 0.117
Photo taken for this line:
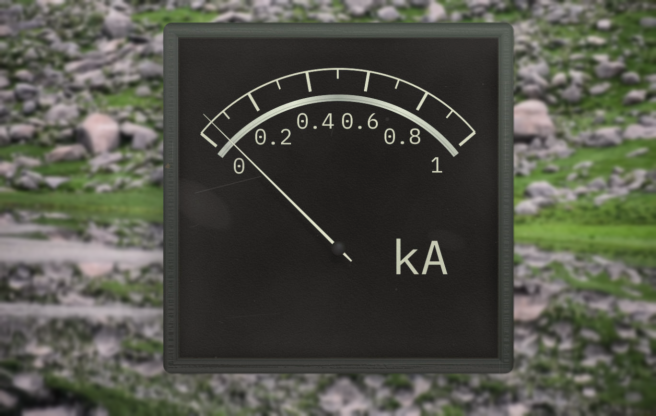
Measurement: 0.05
